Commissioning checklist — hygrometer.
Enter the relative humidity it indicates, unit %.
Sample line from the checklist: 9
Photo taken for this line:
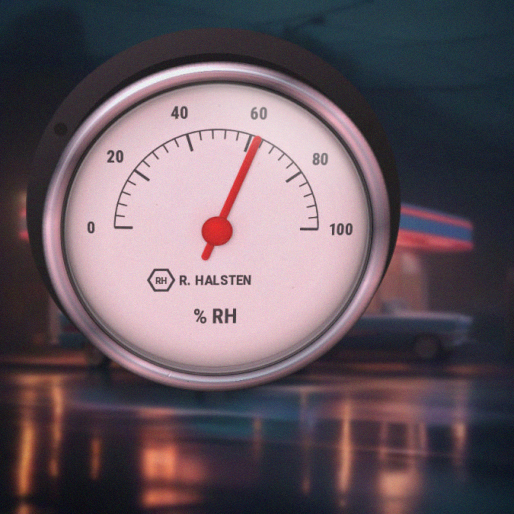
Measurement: 62
